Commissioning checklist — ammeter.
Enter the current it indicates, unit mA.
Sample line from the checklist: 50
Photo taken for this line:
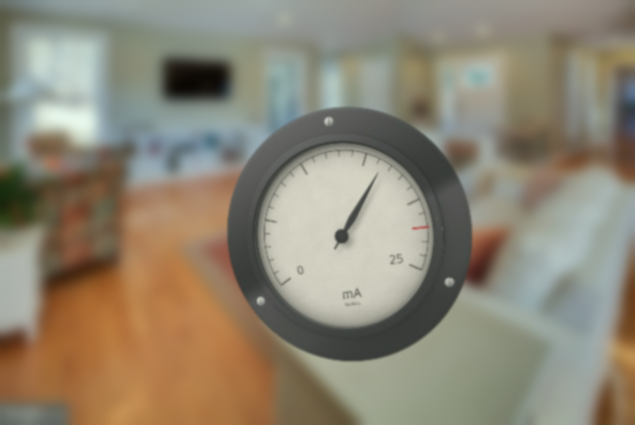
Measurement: 16.5
